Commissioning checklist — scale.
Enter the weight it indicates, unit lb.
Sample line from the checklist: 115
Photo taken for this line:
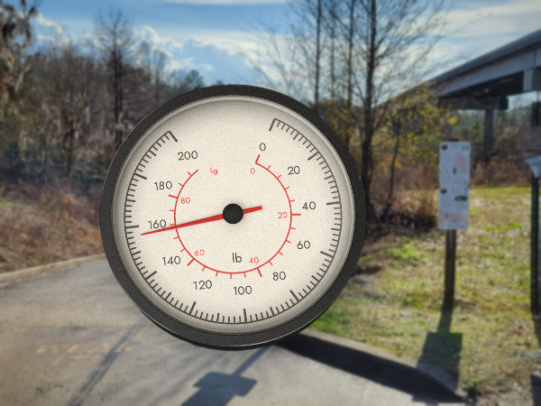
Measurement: 156
